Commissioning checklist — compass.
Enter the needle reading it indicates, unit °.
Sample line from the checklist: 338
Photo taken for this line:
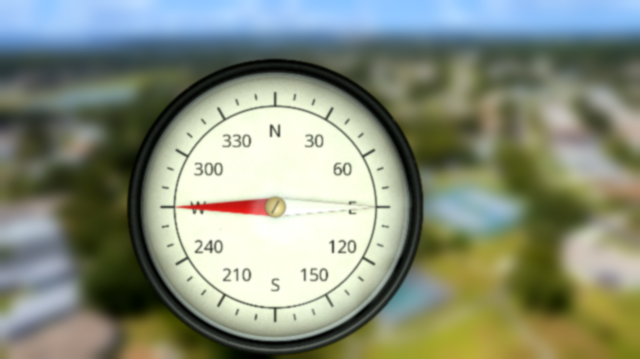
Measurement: 270
